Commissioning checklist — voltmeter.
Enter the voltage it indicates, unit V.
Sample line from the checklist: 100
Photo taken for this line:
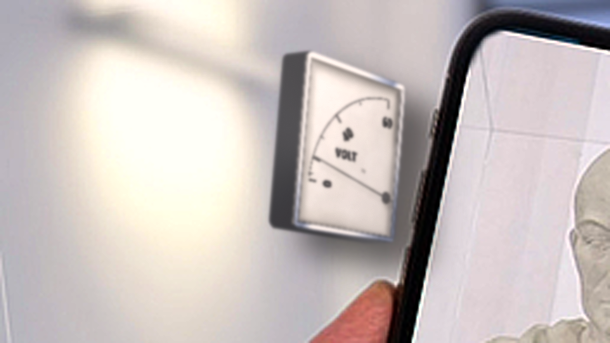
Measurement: 20
